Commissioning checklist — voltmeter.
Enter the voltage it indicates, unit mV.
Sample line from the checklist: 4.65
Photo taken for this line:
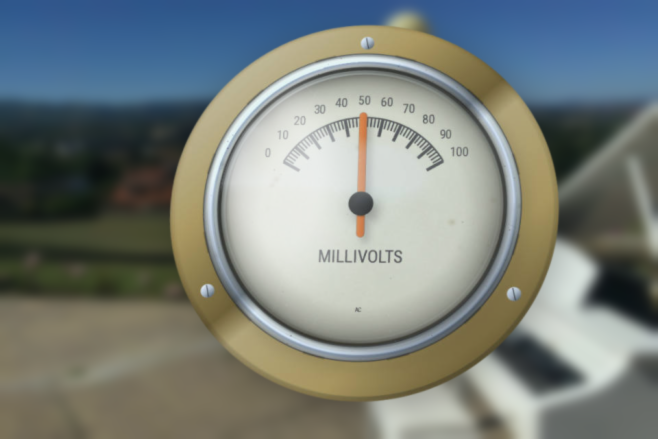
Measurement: 50
